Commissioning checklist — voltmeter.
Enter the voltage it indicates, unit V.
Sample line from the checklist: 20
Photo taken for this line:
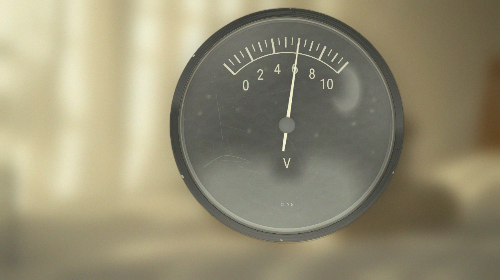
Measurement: 6
